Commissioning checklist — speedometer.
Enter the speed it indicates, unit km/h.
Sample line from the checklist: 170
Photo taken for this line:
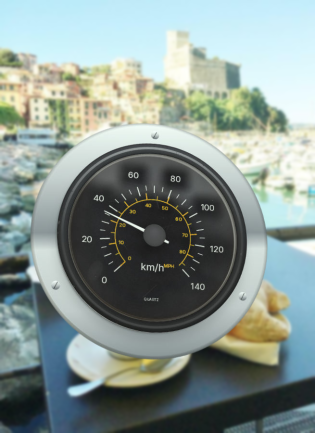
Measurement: 35
